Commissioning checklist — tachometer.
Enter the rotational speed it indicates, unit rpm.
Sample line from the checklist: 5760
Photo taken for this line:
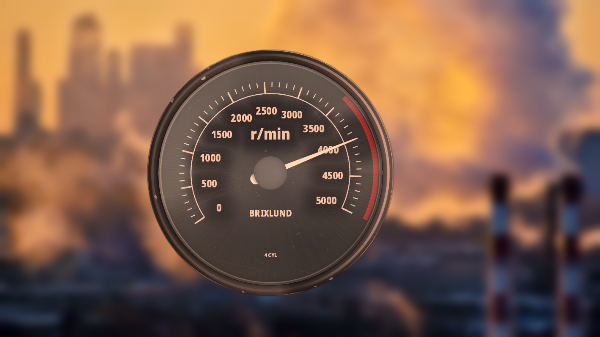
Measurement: 4000
